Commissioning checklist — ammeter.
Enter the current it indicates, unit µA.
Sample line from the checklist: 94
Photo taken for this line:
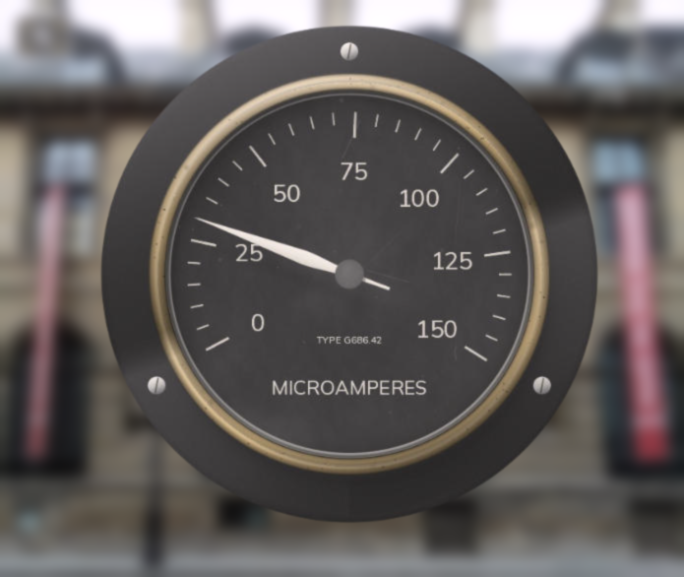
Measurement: 30
